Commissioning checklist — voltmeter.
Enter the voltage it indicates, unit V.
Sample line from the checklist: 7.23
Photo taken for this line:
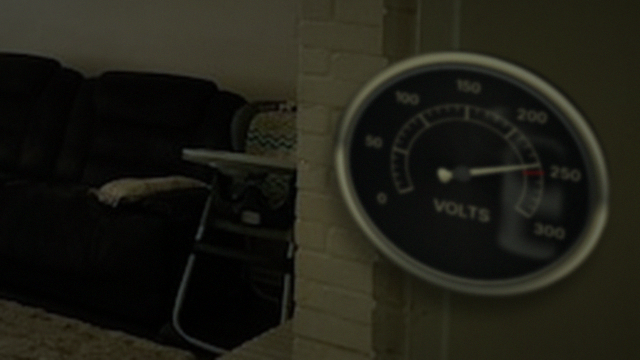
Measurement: 240
